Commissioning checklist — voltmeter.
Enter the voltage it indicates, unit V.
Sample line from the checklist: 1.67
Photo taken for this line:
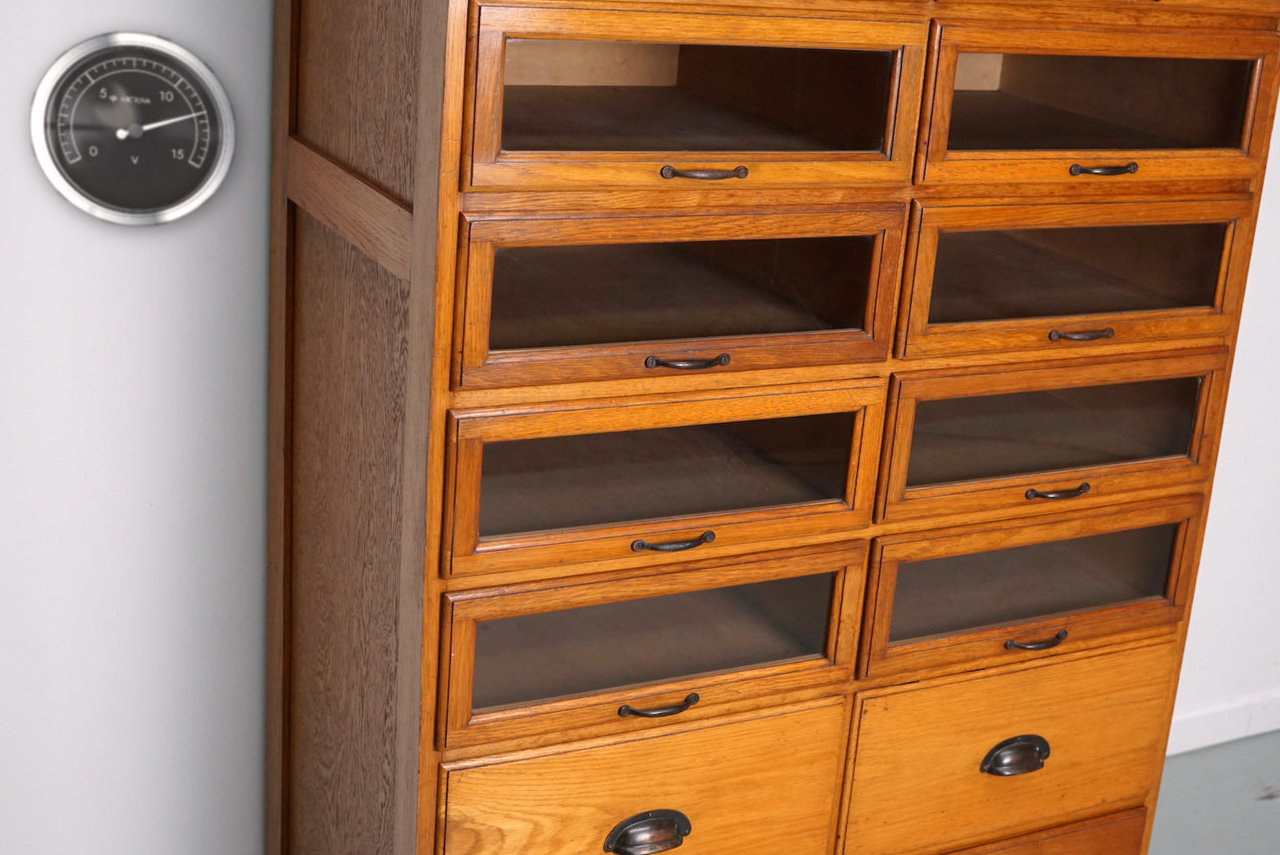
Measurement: 12
